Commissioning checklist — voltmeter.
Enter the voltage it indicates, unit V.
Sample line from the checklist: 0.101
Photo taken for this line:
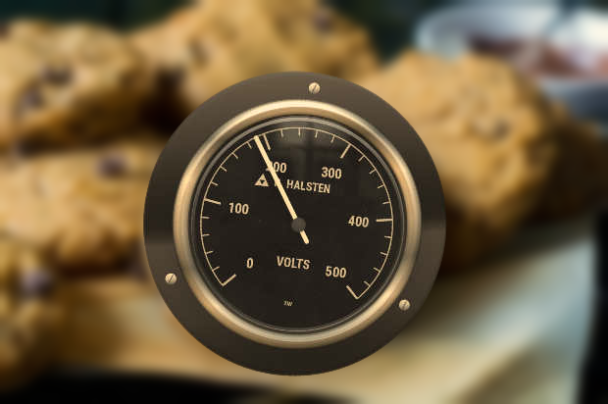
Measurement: 190
